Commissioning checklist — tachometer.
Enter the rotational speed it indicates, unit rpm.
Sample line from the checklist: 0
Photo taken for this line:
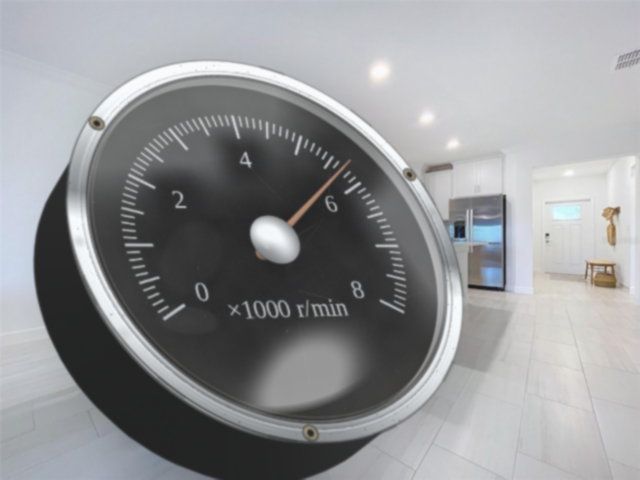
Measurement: 5700
